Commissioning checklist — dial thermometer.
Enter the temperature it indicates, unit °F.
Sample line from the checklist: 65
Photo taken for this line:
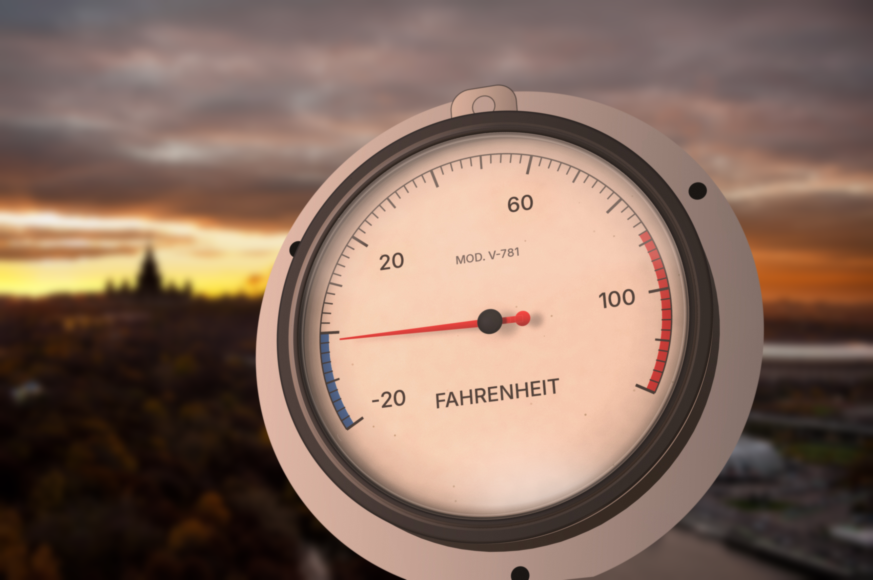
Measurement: -2
